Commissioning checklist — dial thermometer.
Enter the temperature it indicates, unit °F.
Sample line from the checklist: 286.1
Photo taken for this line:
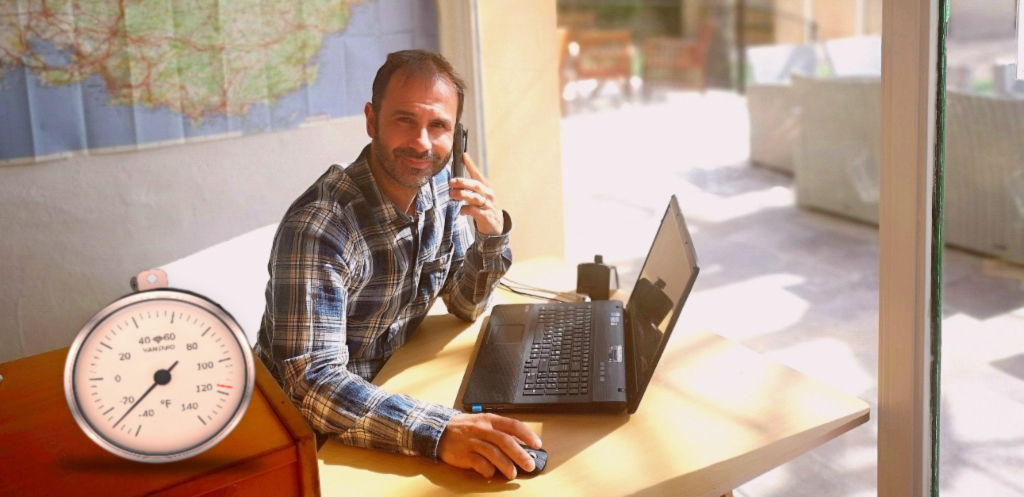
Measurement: -28
